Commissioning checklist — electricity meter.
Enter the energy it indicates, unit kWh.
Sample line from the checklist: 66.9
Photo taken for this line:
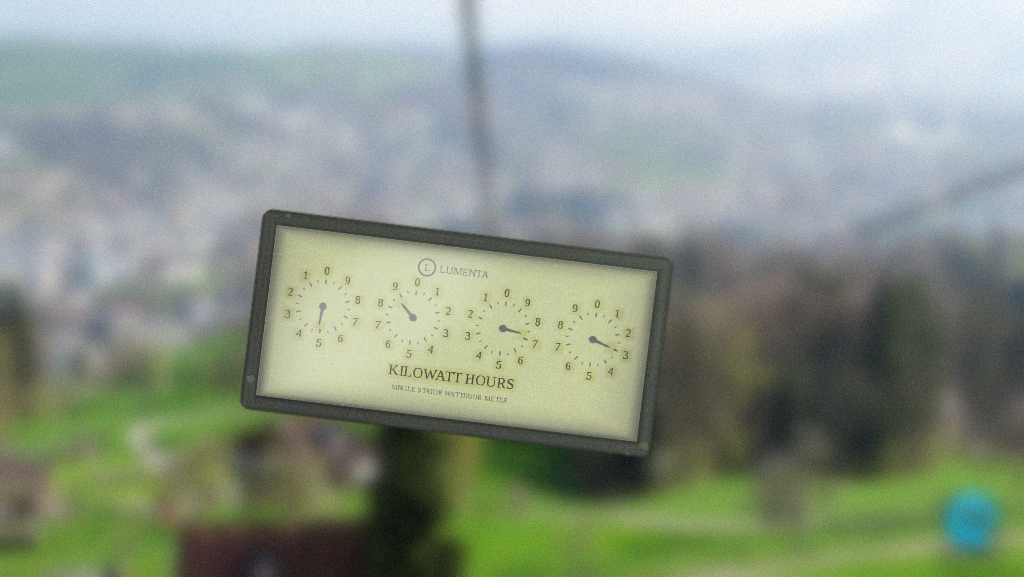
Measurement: 4873
